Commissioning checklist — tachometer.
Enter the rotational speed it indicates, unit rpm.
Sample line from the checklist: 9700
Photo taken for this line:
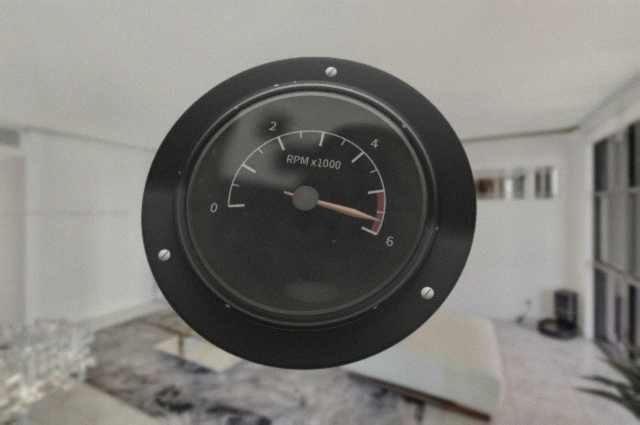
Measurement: 5750
